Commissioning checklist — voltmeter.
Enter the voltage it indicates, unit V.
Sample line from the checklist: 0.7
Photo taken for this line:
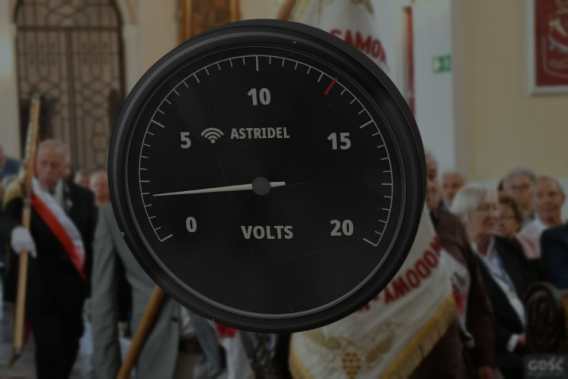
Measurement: 2
